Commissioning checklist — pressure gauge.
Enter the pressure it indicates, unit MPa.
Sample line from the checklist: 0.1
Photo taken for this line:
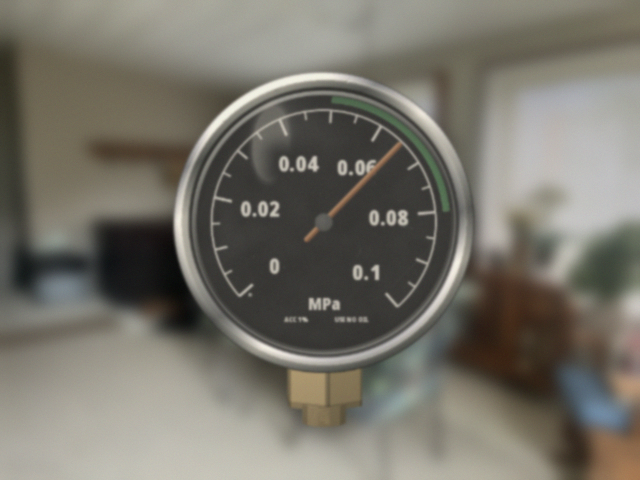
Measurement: 0.065
